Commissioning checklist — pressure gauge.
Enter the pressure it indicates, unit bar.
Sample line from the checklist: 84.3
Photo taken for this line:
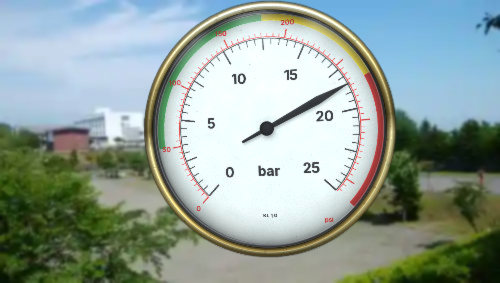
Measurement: 18.5
